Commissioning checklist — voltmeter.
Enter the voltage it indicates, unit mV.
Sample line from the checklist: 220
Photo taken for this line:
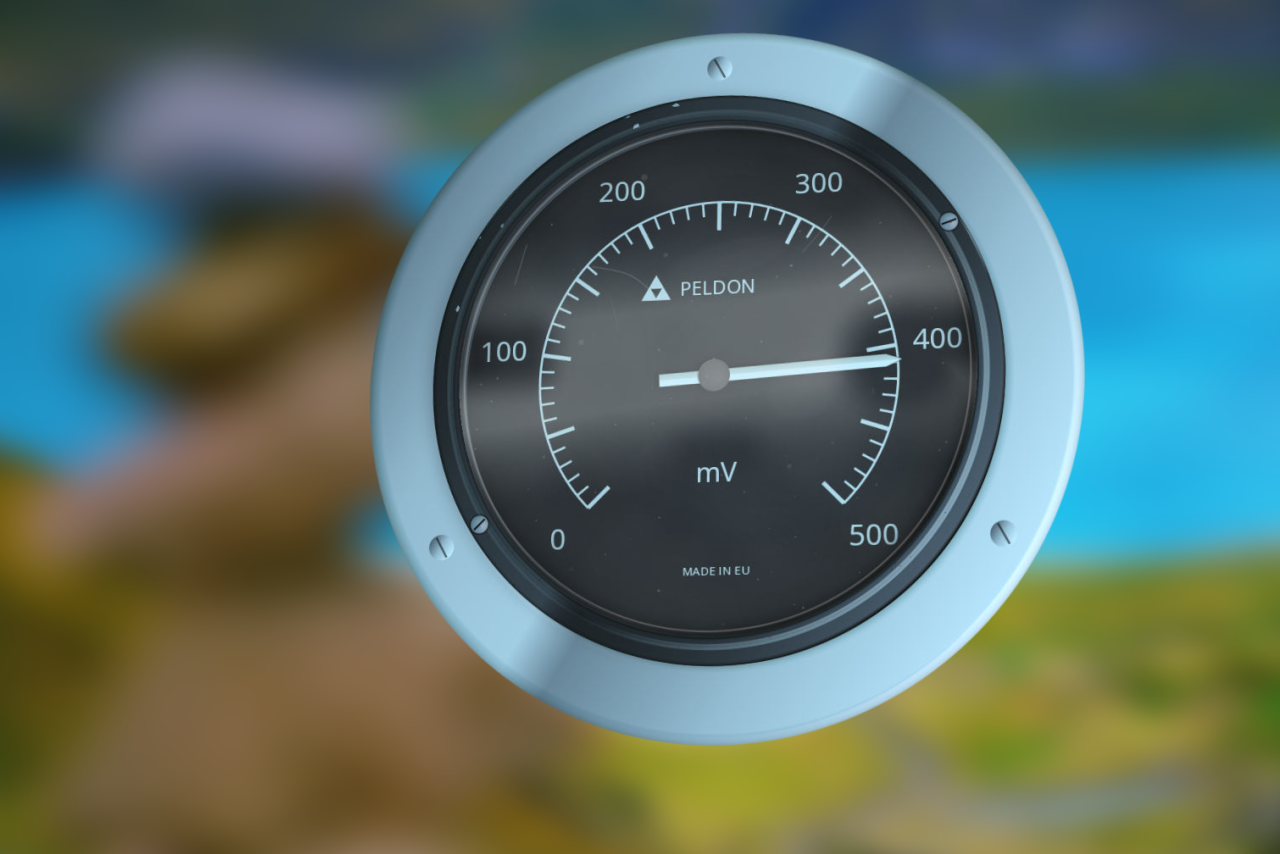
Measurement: 410
